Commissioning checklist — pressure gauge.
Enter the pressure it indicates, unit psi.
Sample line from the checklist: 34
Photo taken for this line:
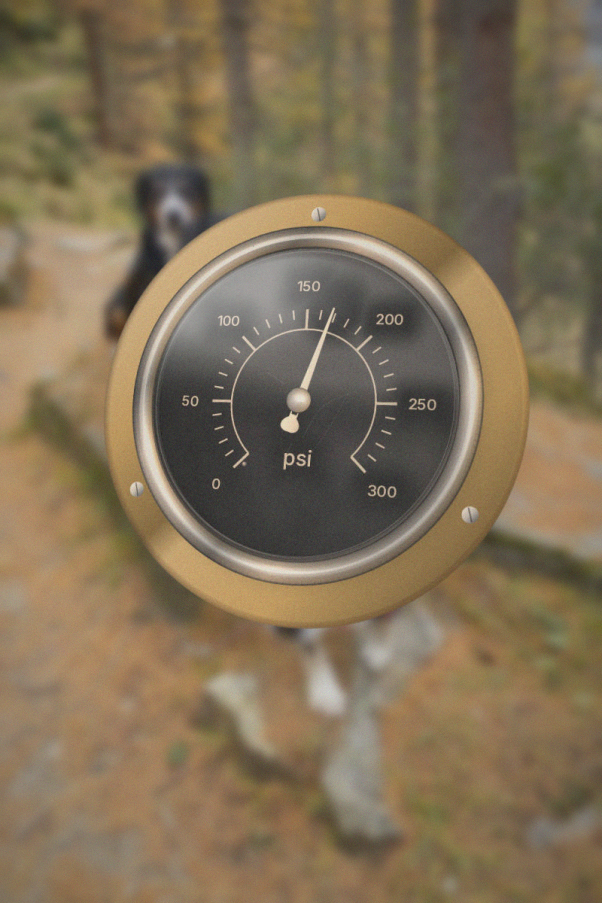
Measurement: 170
